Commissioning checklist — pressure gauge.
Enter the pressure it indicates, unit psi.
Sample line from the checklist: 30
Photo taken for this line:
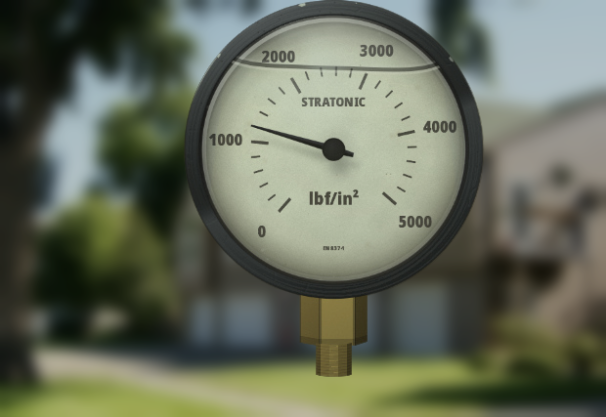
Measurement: 1200
